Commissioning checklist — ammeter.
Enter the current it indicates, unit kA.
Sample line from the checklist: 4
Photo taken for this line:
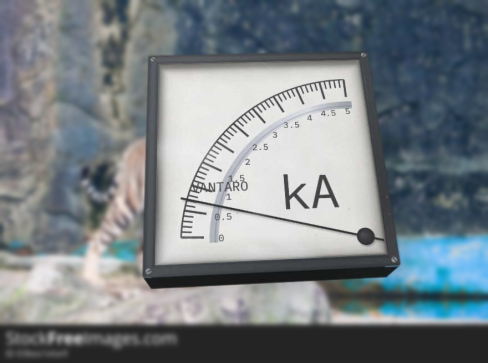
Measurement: 0.7
